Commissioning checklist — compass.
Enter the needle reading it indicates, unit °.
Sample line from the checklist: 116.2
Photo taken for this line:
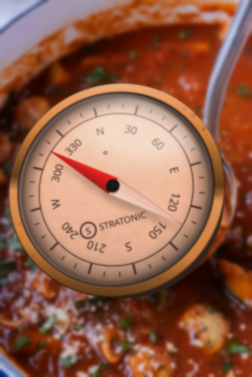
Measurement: 315
